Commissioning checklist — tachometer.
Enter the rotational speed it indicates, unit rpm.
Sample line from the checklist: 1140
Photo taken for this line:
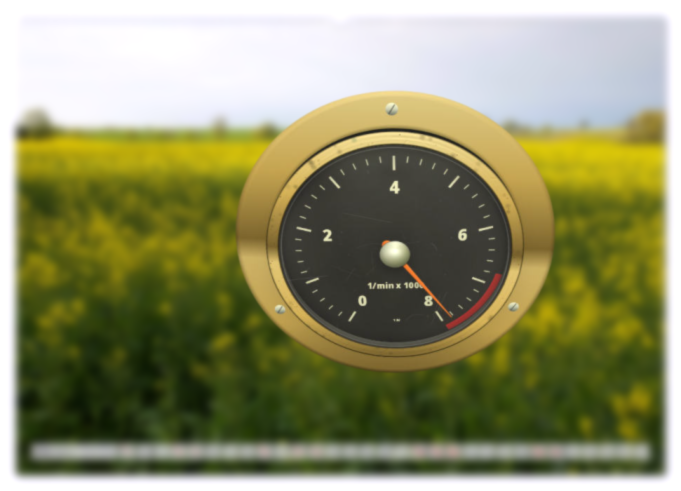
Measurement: 7800
